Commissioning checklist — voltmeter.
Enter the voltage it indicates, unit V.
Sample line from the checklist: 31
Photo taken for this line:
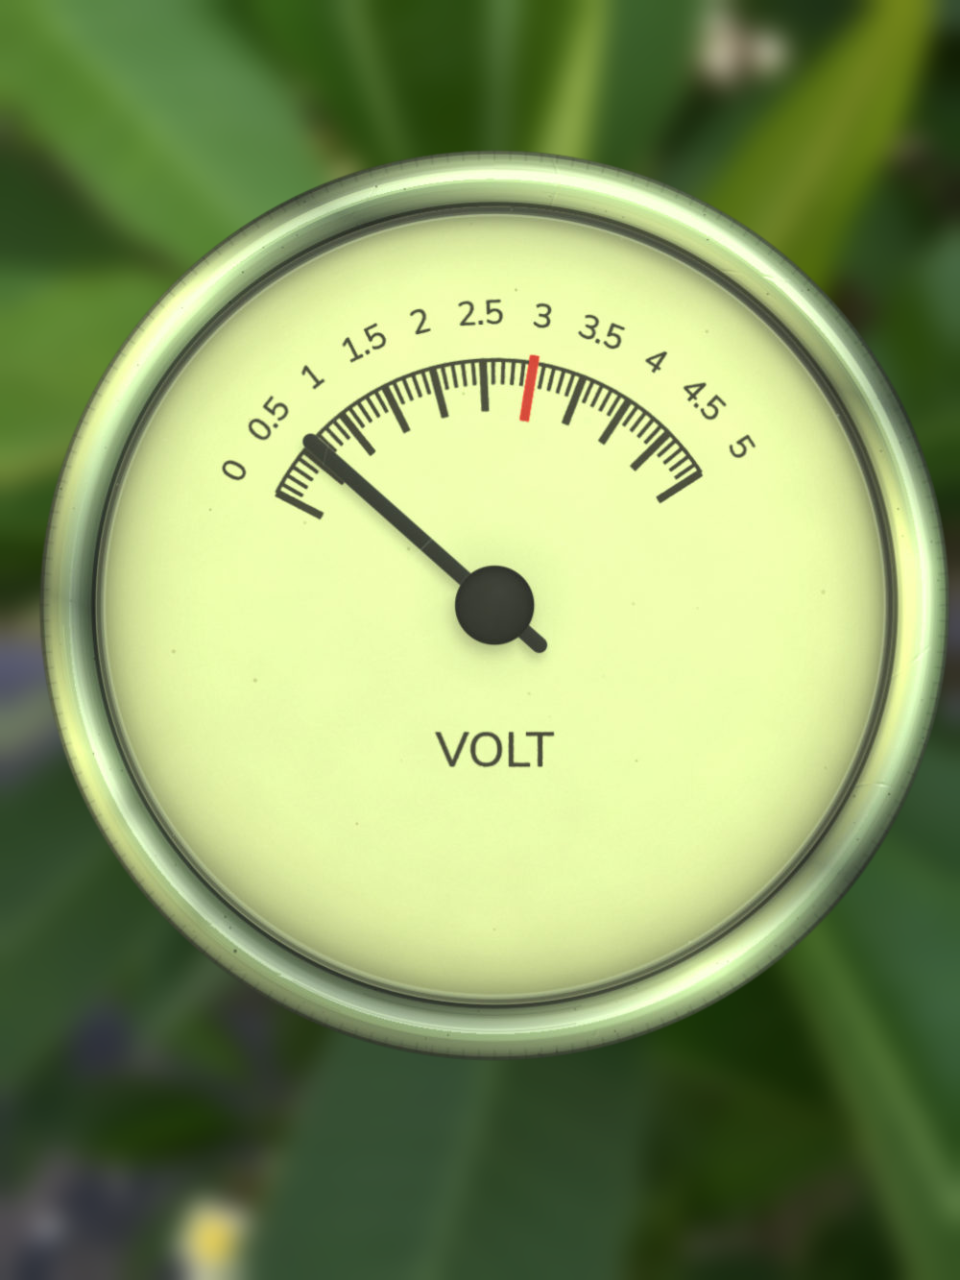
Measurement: 0.6
